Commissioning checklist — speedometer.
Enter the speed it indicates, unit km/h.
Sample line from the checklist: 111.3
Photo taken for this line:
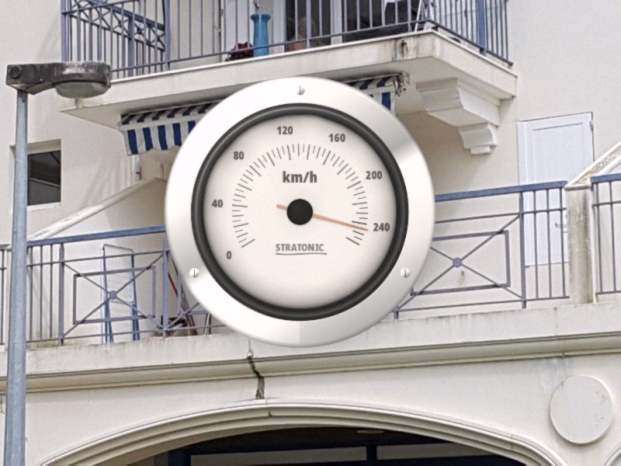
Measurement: 245
